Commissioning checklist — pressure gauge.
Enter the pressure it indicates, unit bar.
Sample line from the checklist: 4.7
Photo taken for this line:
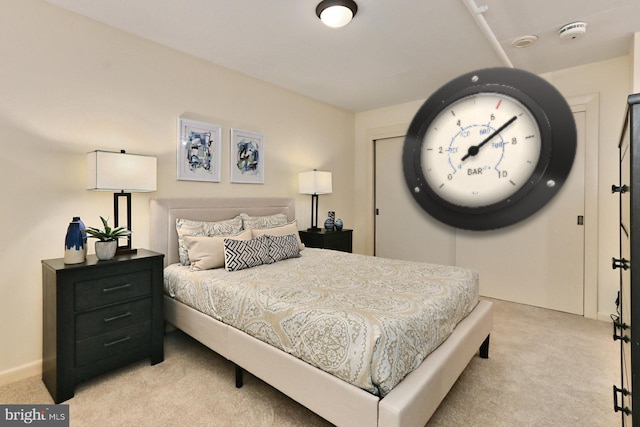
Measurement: 7
